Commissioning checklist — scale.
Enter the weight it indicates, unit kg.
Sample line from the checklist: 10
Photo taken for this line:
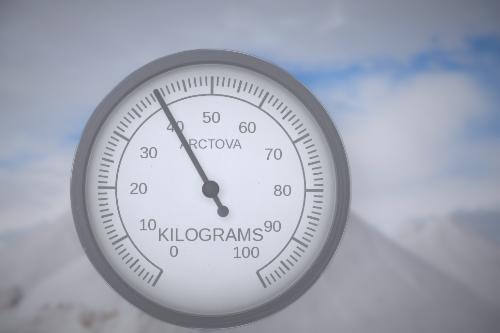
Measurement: 40
